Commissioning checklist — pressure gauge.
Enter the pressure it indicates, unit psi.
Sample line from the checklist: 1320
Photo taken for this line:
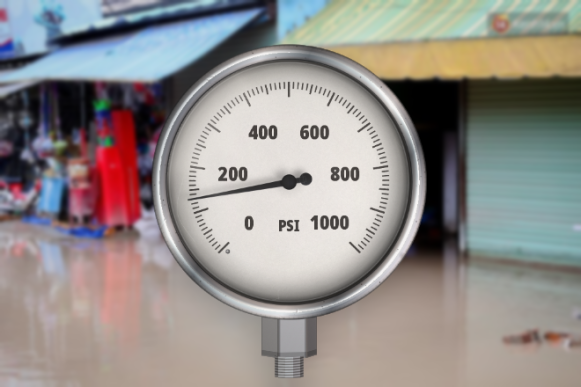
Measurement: 130
